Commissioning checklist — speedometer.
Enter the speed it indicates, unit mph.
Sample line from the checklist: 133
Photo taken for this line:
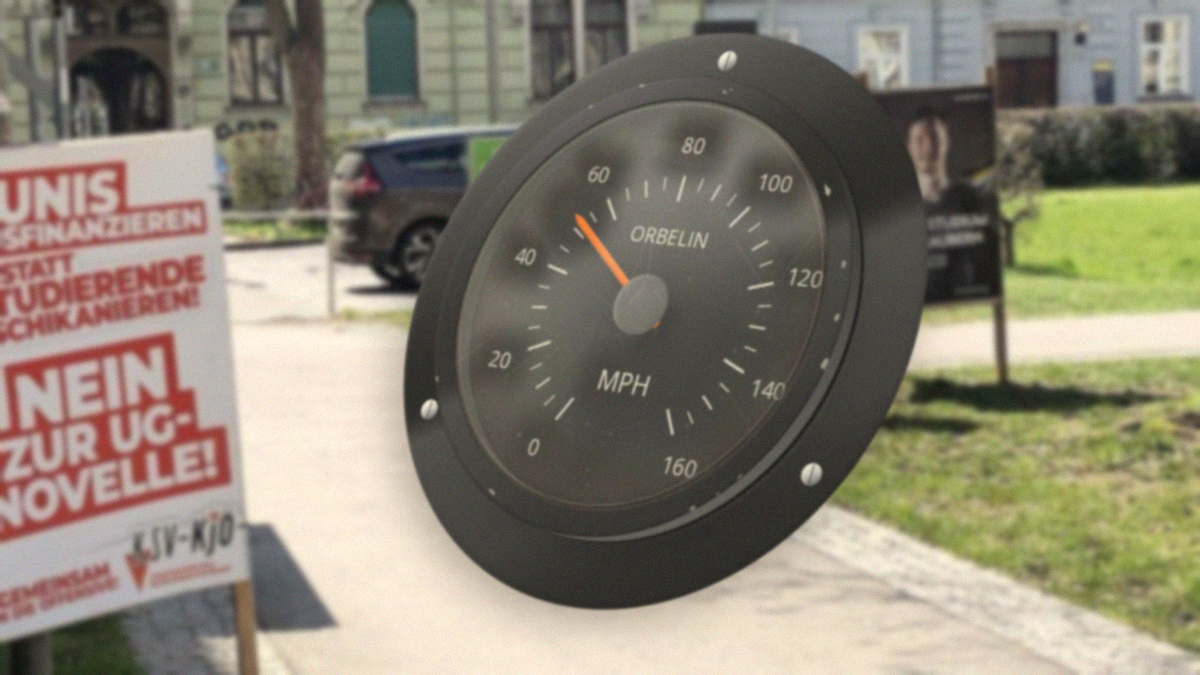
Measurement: 52.5
